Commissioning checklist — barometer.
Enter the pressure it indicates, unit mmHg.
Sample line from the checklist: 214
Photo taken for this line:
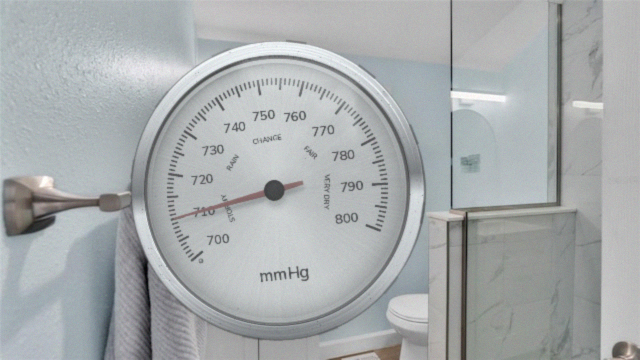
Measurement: 710
